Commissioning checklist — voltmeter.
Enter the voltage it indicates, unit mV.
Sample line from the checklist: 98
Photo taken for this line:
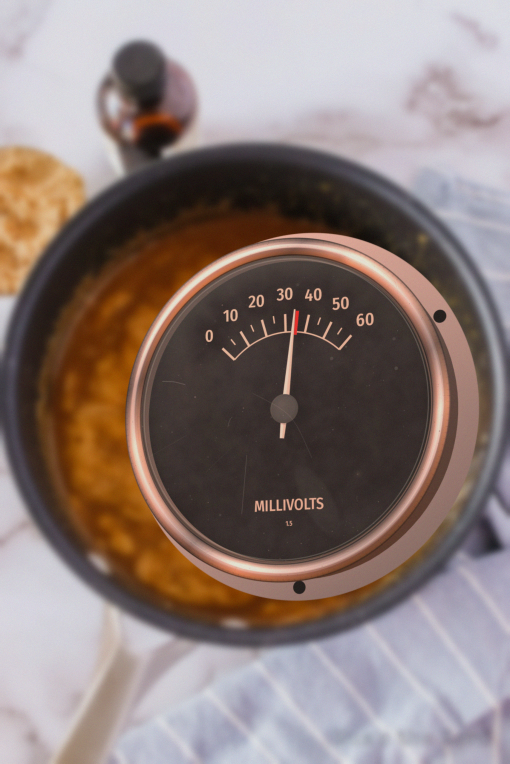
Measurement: 35
